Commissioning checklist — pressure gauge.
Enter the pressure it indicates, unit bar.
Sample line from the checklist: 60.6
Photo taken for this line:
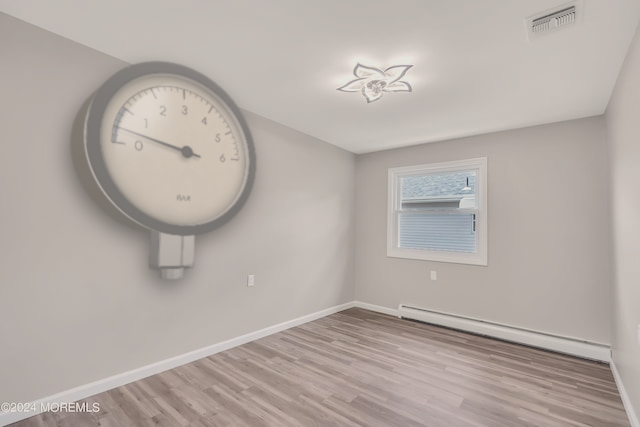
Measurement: 0.4
